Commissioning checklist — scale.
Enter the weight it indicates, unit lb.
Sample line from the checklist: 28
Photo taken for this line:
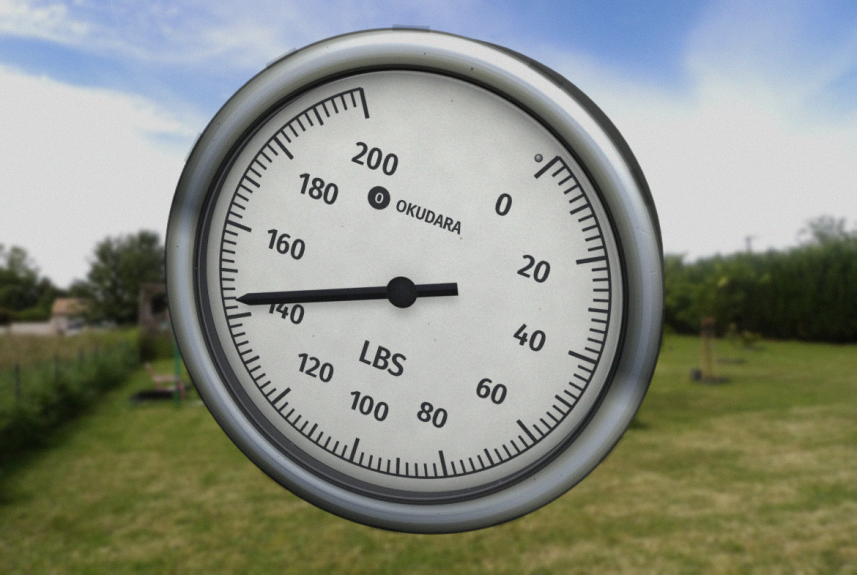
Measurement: 144
